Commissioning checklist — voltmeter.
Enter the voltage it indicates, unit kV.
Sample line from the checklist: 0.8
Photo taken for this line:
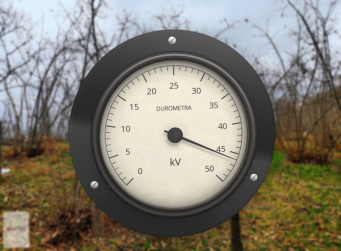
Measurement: 46
